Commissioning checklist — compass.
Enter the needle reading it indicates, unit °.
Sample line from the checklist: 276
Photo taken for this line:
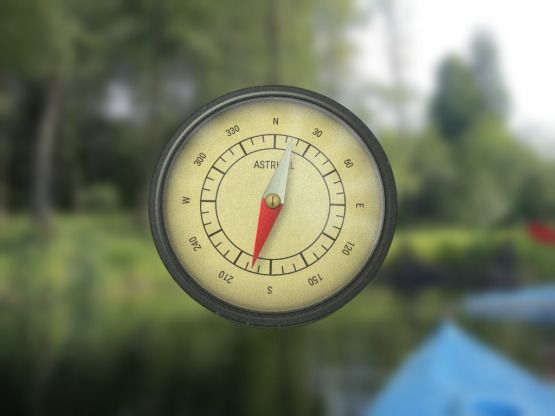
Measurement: 195
